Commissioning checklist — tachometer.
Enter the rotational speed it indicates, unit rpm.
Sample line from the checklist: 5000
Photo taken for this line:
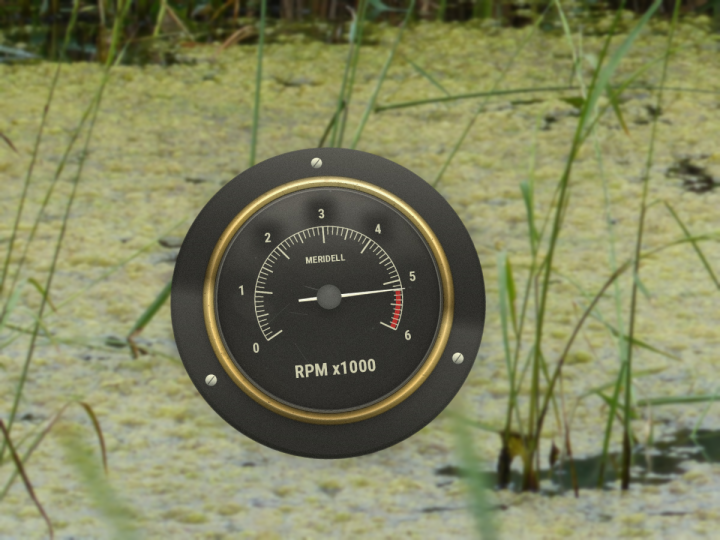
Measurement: 5200
